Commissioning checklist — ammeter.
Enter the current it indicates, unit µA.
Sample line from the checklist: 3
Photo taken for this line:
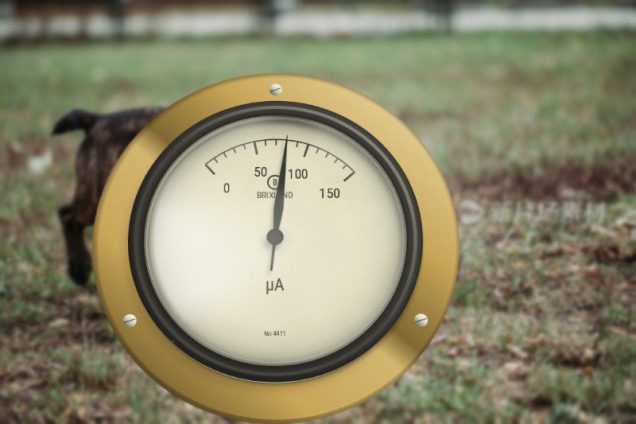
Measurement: 80
